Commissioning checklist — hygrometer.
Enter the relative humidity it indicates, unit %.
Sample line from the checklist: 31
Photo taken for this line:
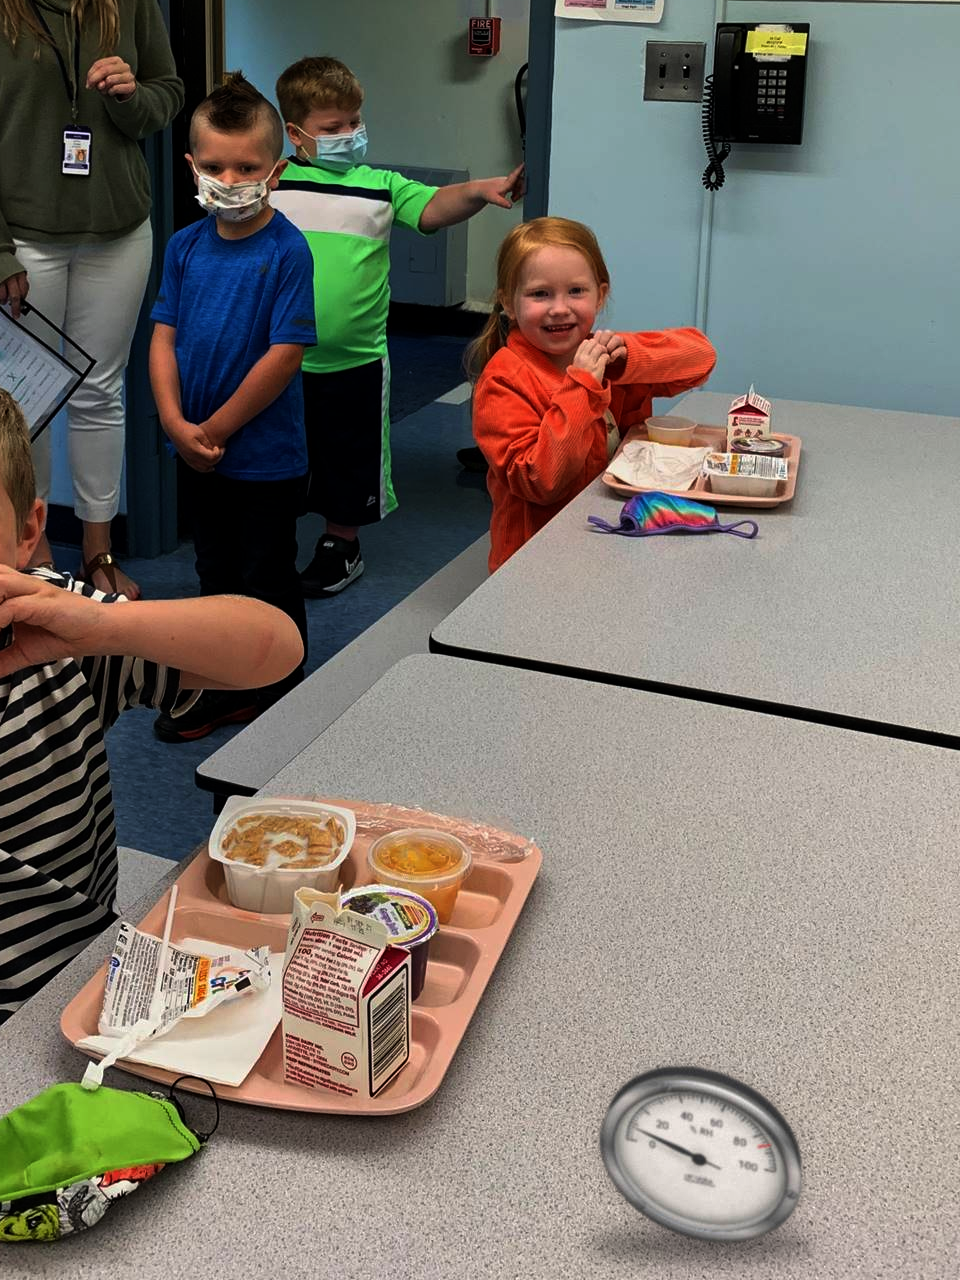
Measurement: 10
